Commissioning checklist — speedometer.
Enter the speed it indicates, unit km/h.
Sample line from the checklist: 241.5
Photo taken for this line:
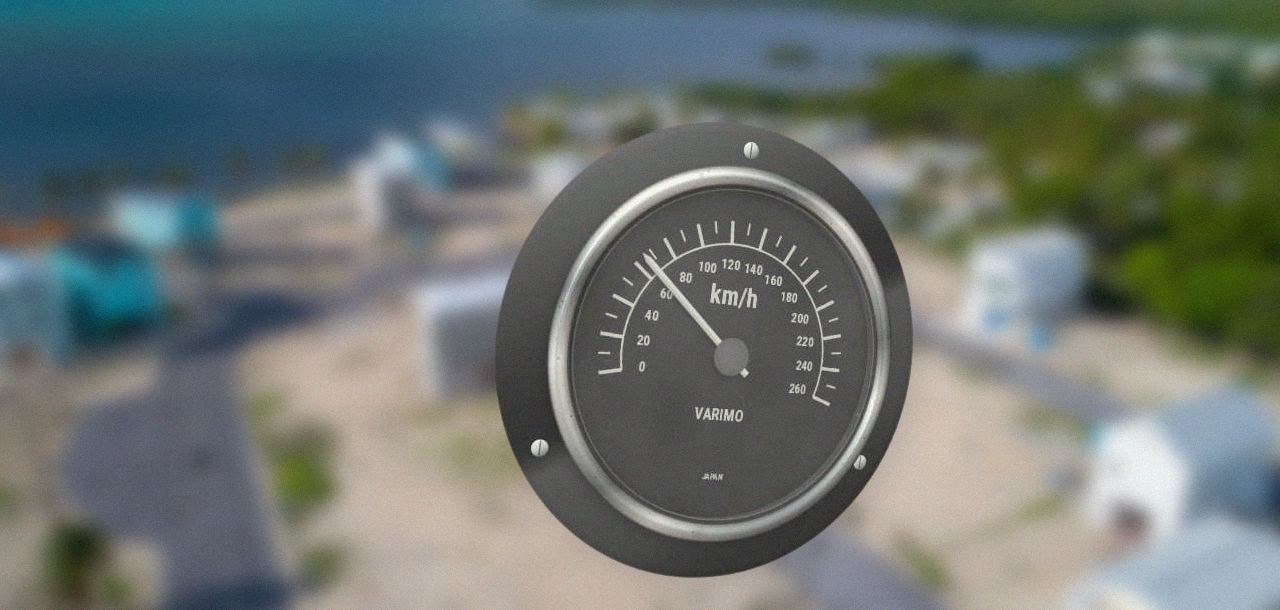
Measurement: 65
